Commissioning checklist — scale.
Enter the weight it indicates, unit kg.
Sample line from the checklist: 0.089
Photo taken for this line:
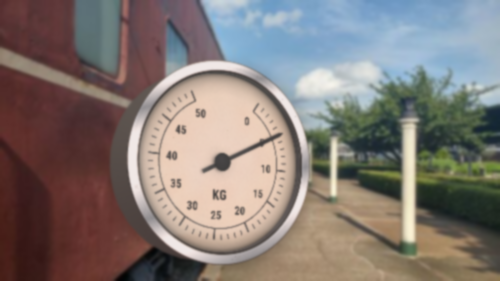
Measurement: 5
